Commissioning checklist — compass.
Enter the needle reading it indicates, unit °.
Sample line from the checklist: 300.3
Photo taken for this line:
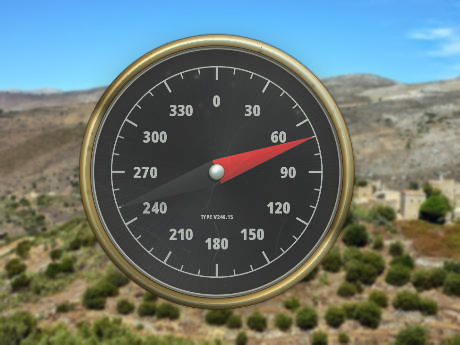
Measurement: 70
